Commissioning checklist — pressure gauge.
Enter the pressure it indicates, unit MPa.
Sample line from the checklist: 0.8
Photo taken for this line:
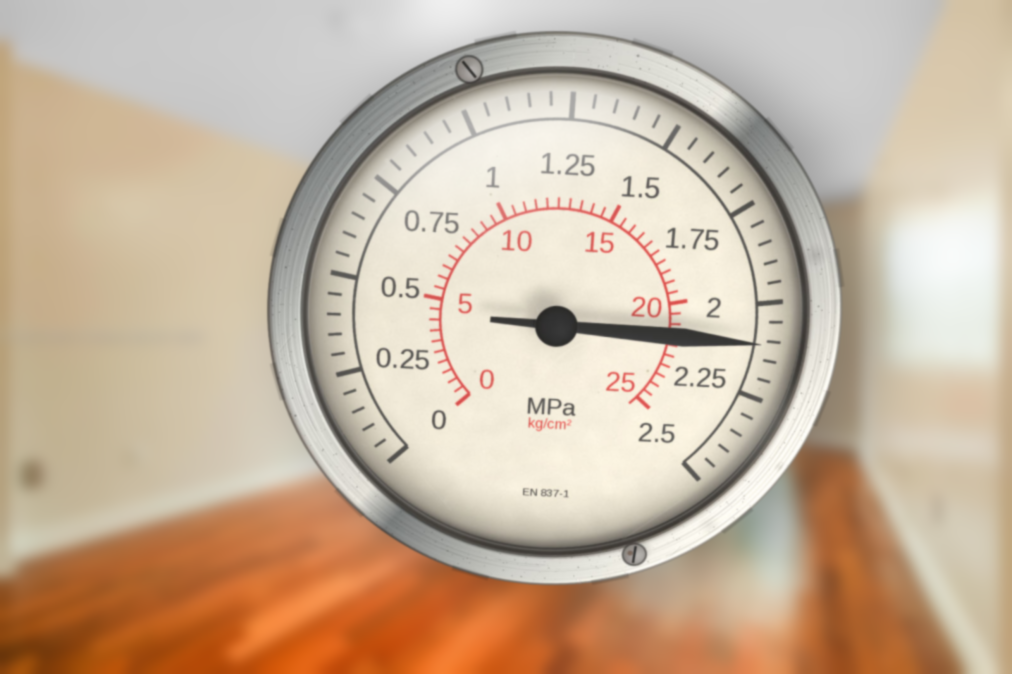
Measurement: 2.1
